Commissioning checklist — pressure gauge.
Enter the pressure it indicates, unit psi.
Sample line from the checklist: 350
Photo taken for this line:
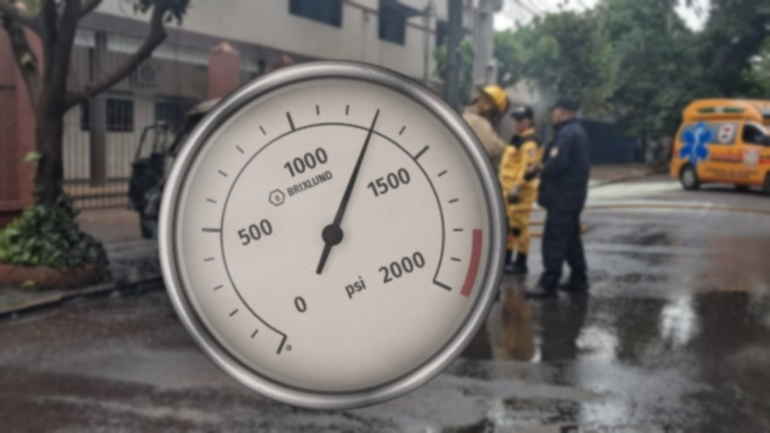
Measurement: 1300
